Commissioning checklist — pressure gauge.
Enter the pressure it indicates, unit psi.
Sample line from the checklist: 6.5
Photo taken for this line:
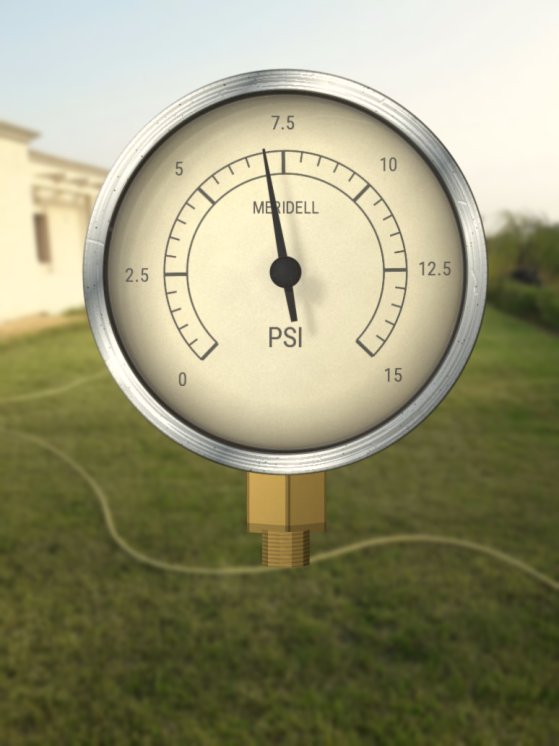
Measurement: 7
